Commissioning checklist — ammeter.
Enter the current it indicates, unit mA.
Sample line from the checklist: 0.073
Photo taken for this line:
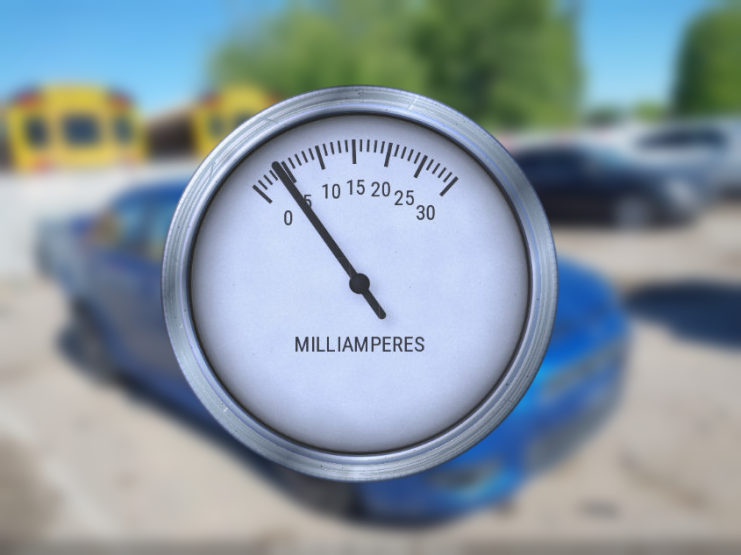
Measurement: 4
